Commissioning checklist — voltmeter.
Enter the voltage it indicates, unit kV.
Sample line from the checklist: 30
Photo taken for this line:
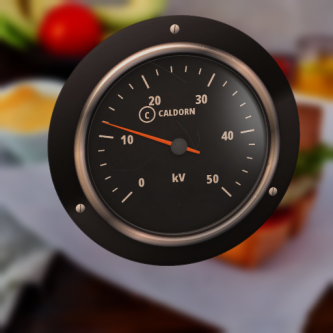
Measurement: 12
